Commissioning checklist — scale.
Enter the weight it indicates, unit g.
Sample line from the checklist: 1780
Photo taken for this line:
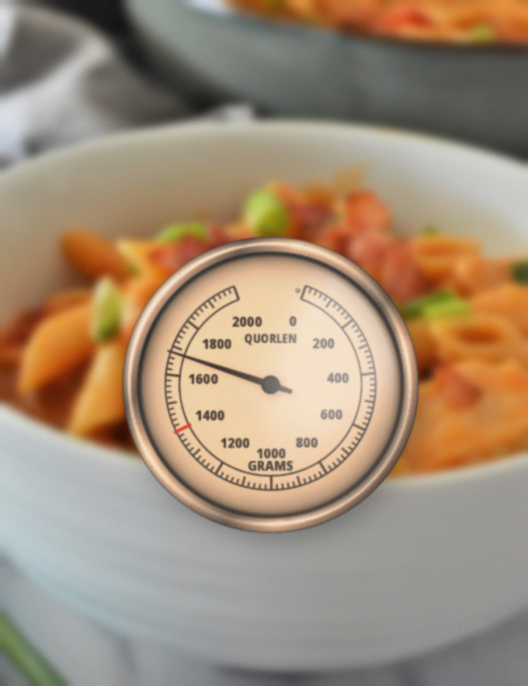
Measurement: 1680
